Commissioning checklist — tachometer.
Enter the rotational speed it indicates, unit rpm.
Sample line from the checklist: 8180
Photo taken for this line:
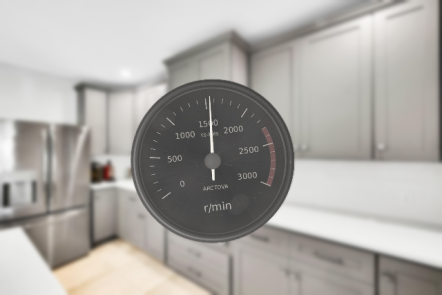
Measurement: 1550
